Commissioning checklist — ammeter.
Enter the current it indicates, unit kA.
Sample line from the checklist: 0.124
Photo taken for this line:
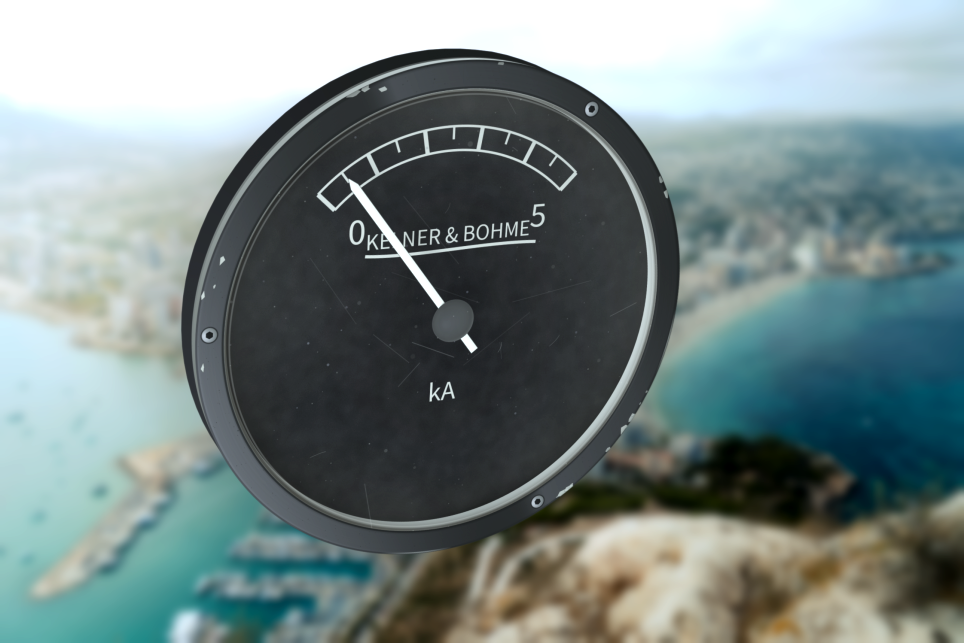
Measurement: 0.5
